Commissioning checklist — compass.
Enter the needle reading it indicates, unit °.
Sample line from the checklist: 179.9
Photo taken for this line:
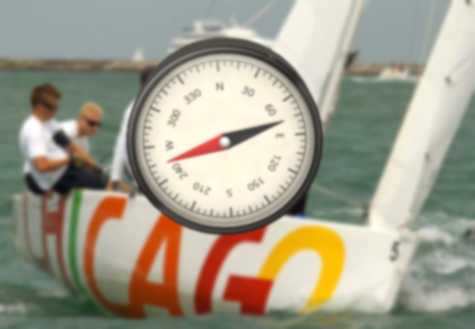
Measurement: 255
